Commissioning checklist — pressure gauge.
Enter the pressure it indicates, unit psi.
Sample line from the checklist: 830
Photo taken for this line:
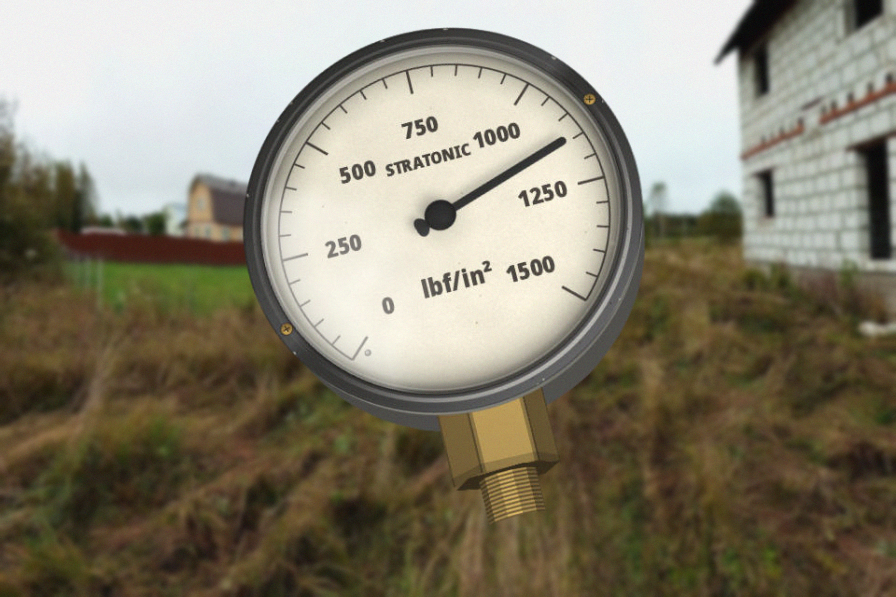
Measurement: 1150
